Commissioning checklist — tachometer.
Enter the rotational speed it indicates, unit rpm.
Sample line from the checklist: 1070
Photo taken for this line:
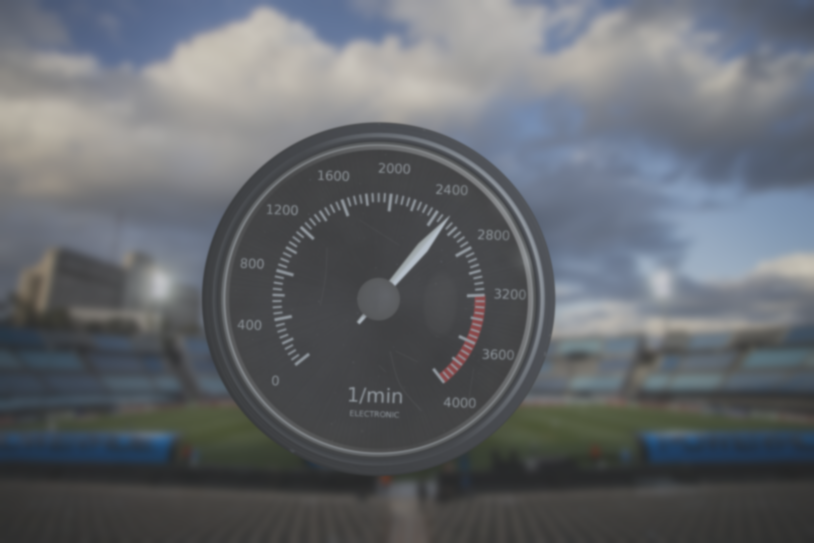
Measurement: 2500
